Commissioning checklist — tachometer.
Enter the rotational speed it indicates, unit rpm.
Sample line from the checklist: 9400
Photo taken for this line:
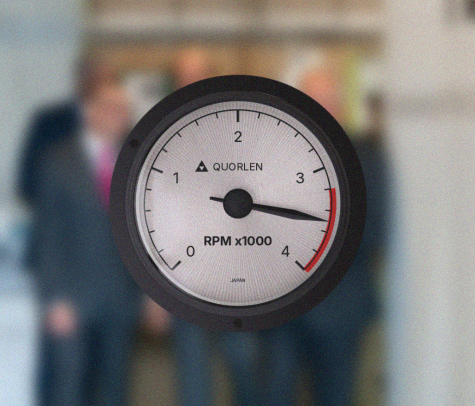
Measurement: 3500
